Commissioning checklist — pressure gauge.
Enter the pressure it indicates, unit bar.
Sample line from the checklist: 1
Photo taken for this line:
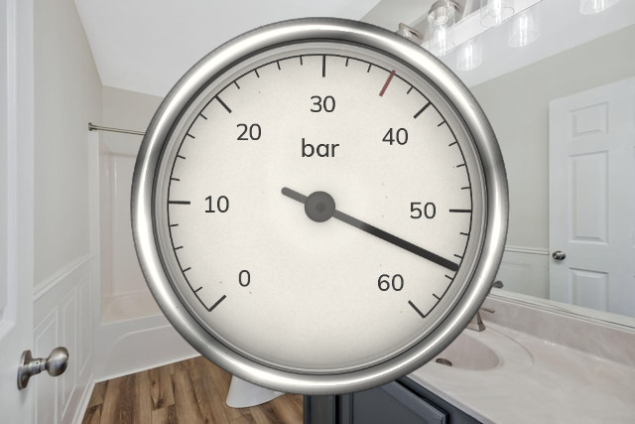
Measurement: 55
